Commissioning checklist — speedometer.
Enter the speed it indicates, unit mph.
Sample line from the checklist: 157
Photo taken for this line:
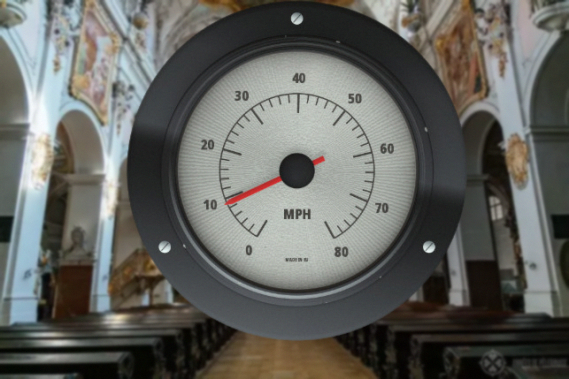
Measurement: 9
